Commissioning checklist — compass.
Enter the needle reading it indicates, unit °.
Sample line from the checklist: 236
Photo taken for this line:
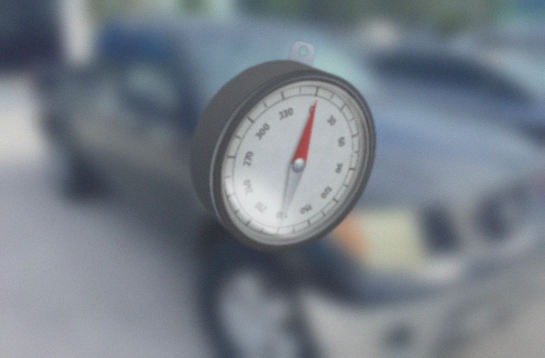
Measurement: 0
